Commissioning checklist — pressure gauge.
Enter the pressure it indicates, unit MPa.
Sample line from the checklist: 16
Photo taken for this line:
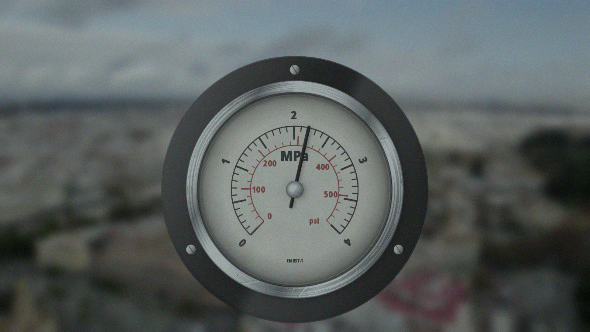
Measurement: 2.2
